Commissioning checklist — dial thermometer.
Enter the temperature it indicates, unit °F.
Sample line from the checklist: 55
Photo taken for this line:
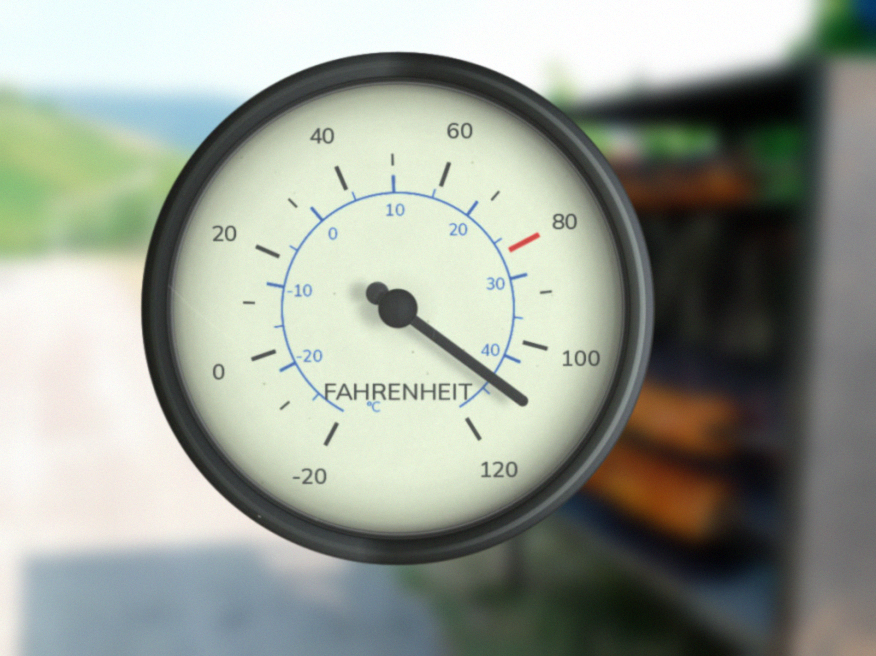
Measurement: 110
